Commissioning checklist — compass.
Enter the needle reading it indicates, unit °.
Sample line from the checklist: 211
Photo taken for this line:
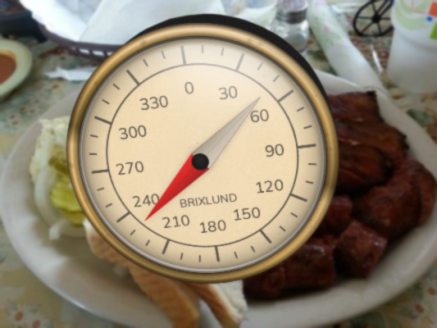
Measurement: 230
